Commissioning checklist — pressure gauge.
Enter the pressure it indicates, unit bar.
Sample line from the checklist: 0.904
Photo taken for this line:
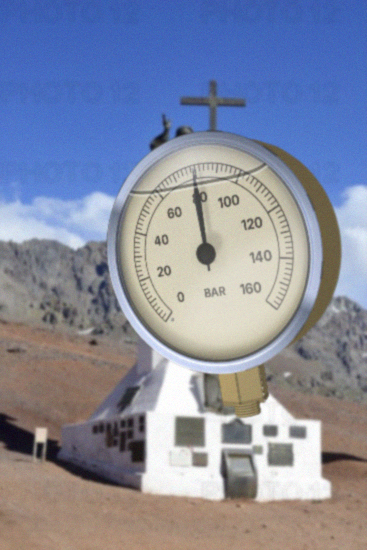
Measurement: 80
